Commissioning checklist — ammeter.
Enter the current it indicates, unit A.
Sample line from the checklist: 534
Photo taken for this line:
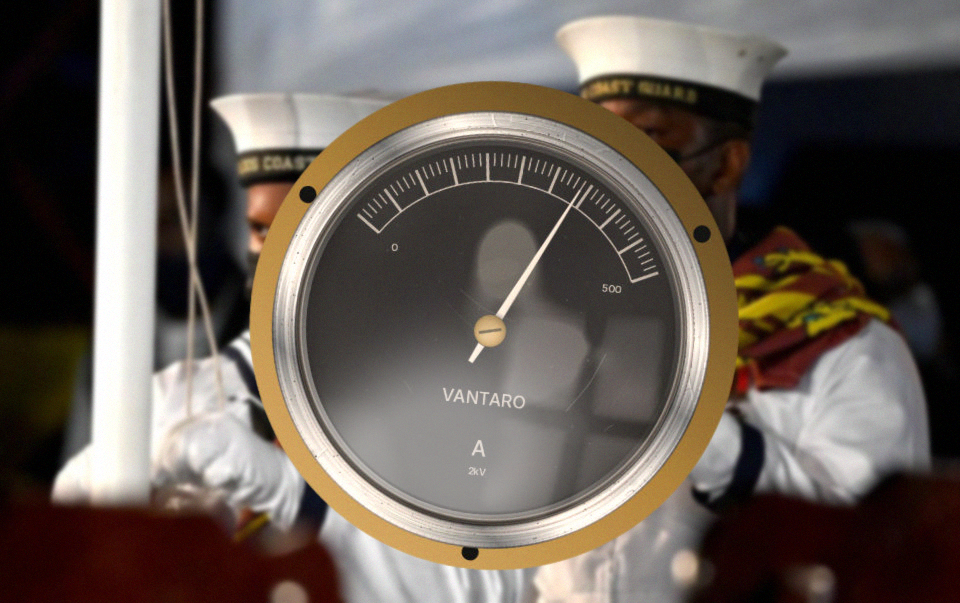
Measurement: 340
